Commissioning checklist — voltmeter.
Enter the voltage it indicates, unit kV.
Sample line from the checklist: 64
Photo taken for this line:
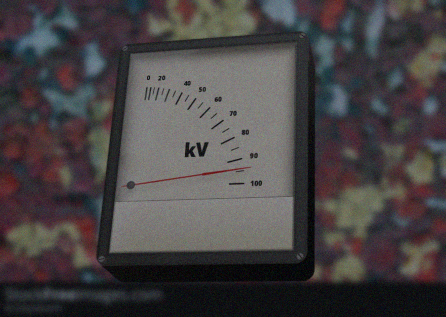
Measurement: 95
